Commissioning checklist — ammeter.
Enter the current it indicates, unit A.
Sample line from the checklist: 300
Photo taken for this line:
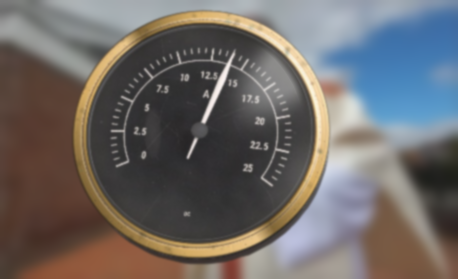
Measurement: 14
